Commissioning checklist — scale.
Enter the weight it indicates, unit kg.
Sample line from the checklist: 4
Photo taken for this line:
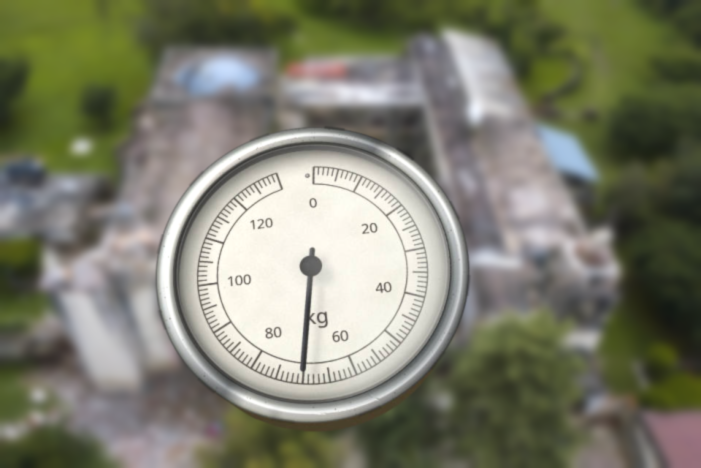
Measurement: 70
